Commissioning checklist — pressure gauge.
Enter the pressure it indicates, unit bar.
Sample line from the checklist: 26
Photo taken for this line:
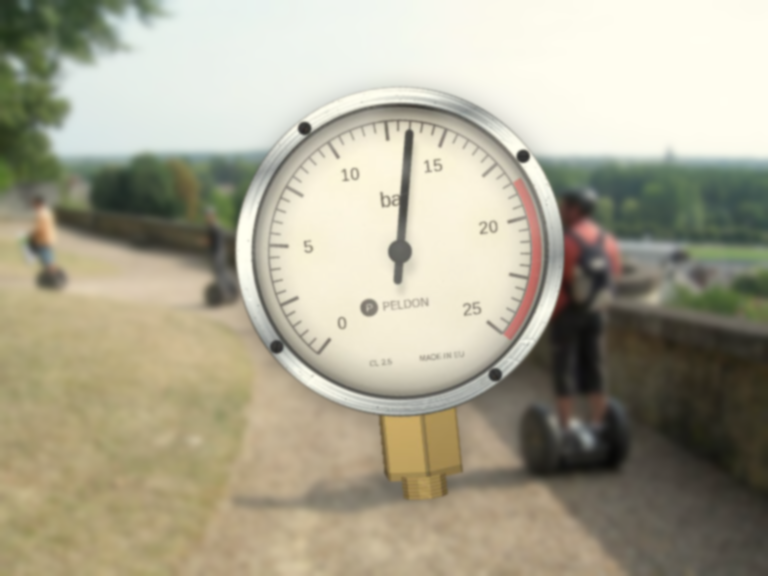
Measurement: 13.5
